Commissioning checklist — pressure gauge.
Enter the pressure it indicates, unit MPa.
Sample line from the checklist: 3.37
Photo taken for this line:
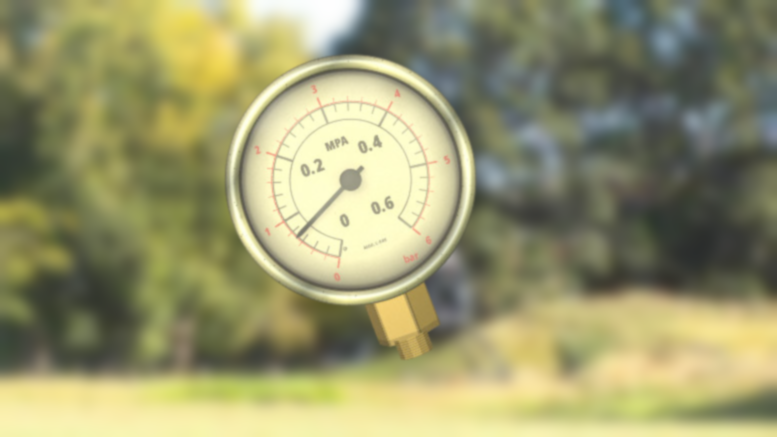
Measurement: 0.07
